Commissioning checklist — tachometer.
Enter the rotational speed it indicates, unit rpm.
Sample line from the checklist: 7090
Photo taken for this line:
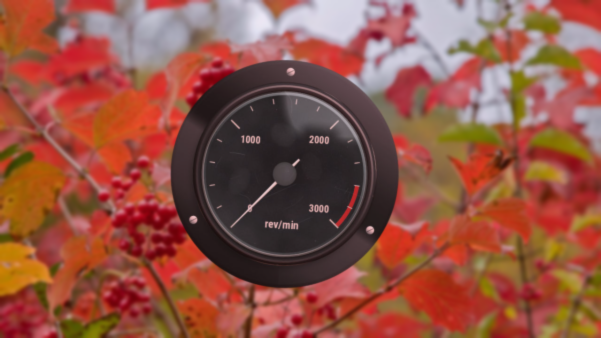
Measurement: 0
